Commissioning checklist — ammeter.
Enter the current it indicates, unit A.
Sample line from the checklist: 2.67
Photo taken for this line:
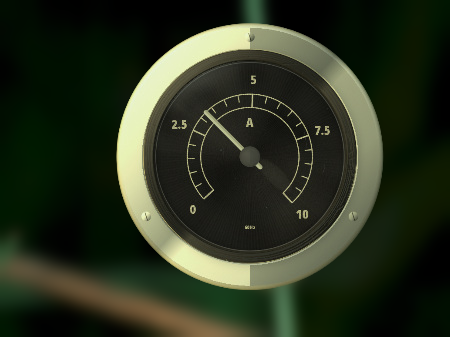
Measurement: 3.25
